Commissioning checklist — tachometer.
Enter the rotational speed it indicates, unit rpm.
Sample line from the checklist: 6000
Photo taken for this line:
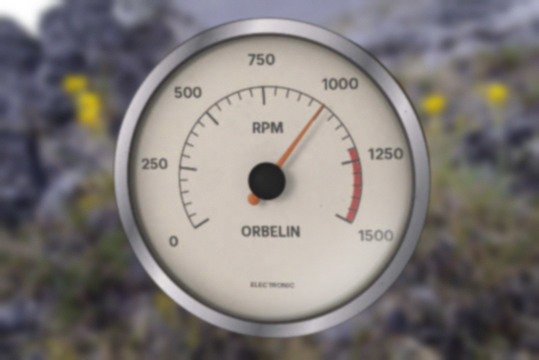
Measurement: 1000
